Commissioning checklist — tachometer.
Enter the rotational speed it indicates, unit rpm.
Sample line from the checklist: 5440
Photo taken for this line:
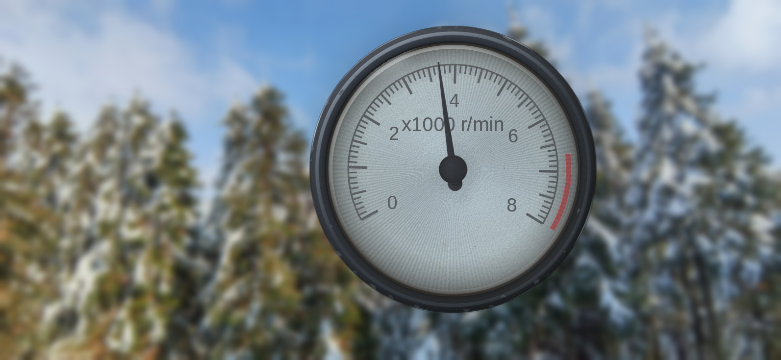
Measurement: 3700
